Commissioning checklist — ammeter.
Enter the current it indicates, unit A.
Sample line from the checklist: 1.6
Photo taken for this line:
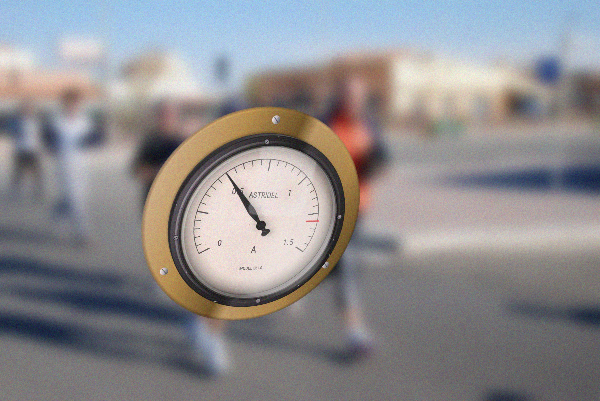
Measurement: 0.5
